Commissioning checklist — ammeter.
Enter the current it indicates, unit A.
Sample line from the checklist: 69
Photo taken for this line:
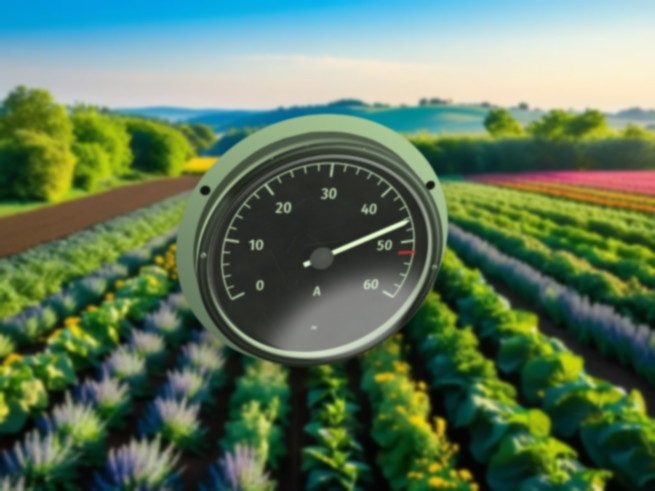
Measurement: 46
